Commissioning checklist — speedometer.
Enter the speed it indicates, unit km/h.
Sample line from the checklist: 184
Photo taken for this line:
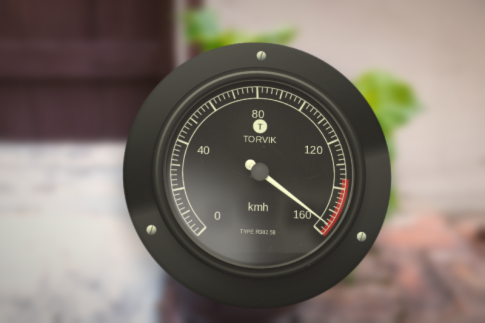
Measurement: 156
